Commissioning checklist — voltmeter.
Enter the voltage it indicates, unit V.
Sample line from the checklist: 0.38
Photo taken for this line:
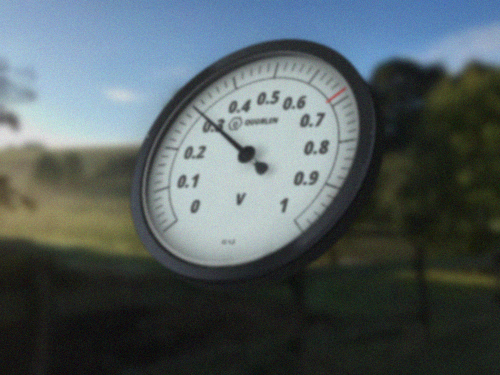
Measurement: 0.3
